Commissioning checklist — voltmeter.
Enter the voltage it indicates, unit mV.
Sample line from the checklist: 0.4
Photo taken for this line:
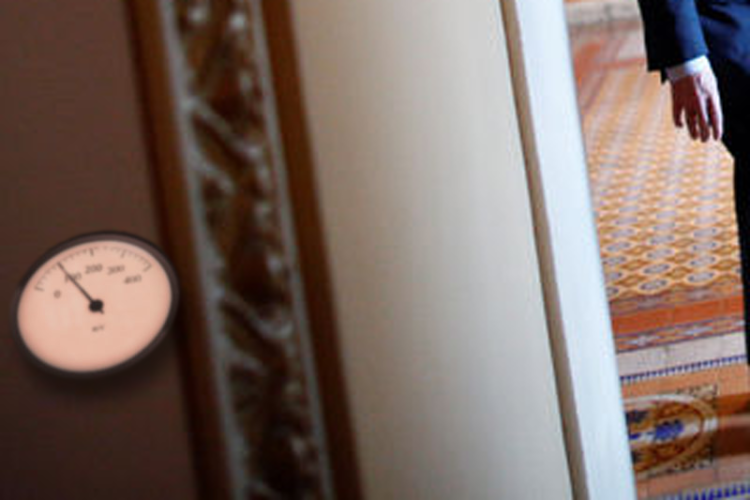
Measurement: 100
